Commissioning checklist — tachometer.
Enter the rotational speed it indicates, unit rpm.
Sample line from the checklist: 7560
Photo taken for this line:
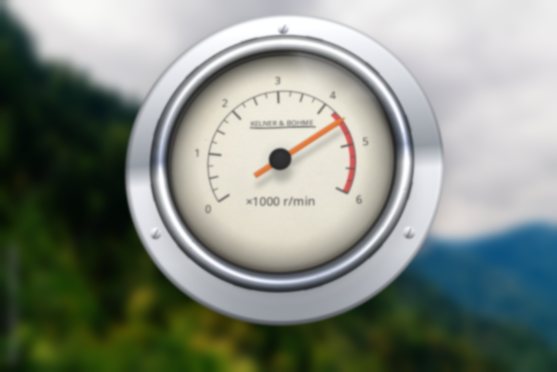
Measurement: 4500
